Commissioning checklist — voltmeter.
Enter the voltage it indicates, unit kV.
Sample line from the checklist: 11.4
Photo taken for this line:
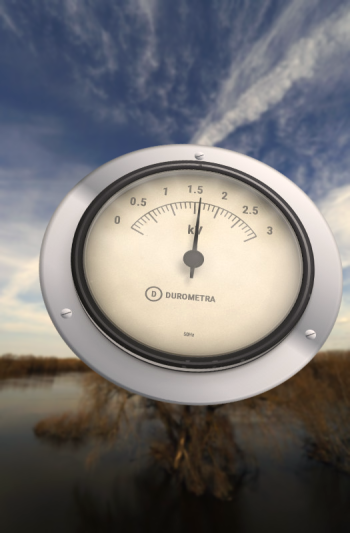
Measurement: 1.6
